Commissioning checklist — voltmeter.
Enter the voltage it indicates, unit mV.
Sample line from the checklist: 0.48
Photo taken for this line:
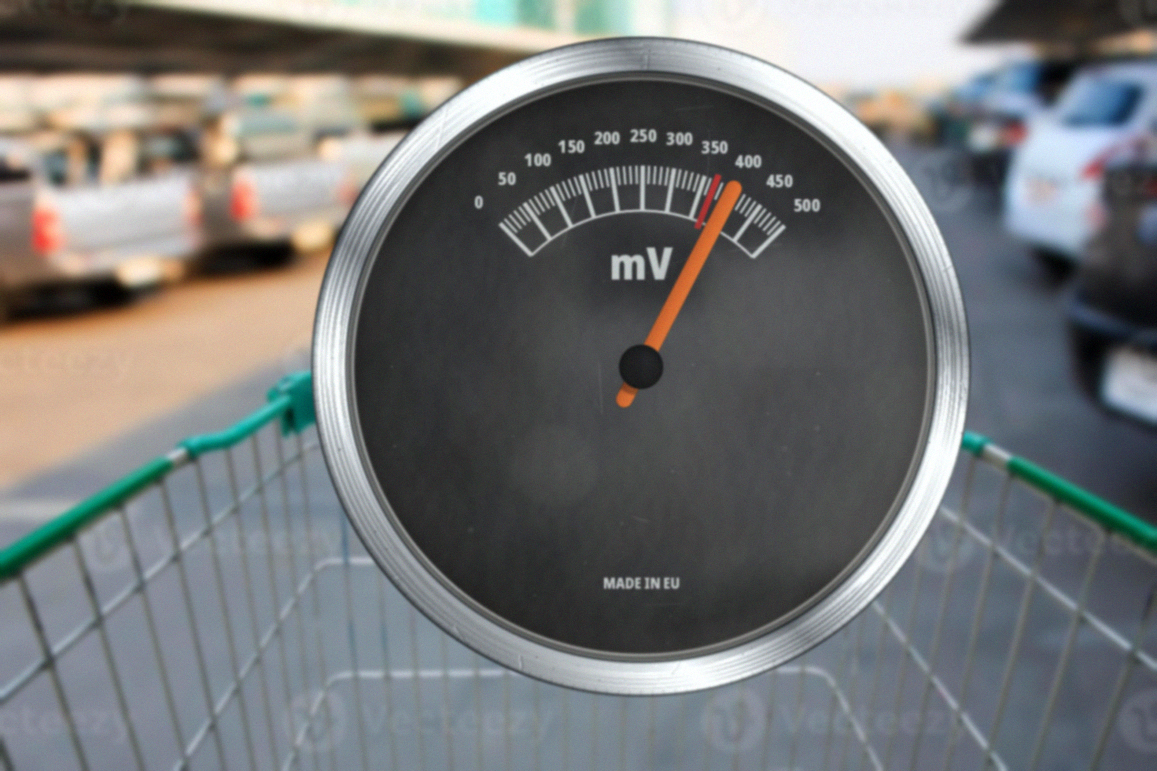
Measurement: 400
